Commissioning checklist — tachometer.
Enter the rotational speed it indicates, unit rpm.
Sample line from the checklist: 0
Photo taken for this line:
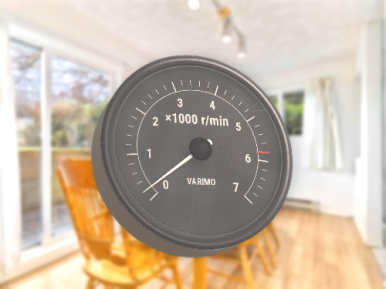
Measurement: 200
